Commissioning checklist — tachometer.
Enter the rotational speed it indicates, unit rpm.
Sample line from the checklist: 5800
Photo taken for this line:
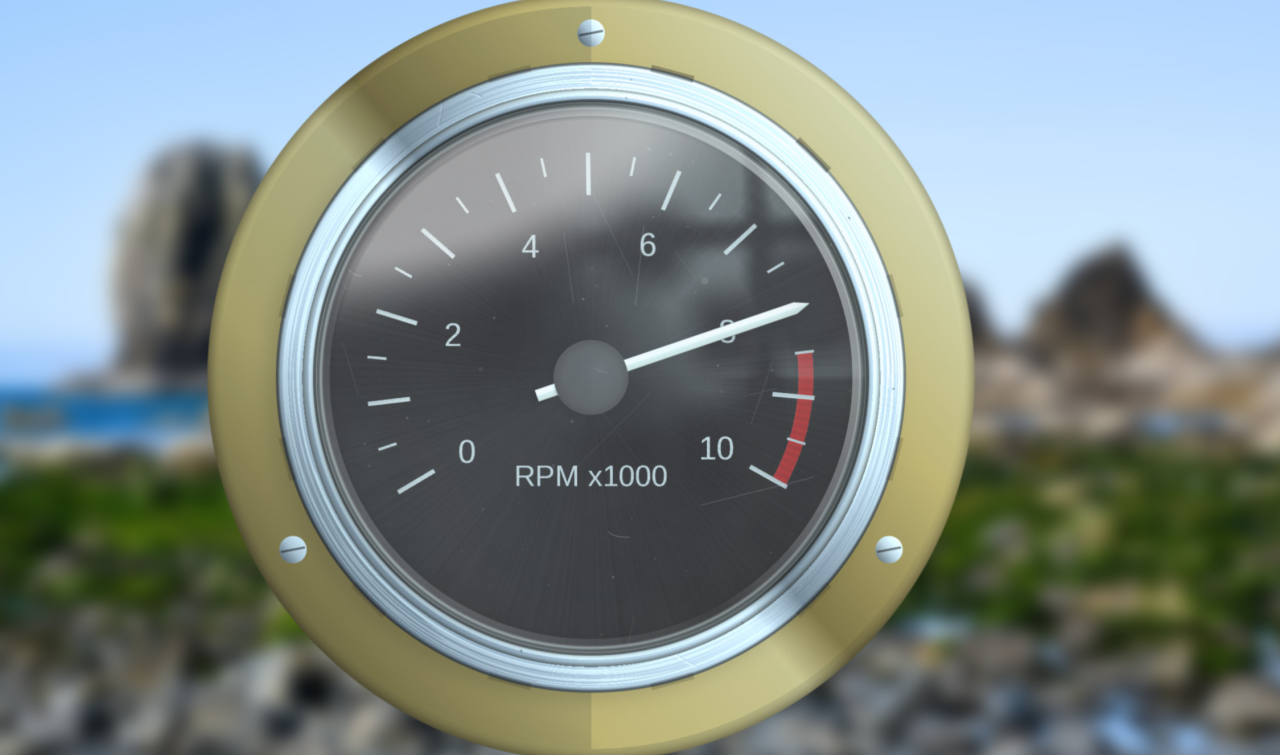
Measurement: 8000
